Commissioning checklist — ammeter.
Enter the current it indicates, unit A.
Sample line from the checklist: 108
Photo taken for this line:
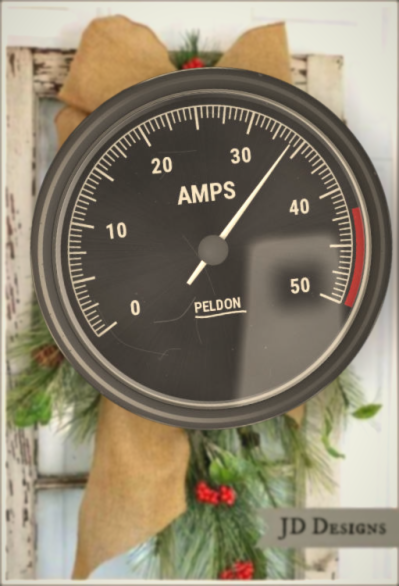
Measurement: 34
